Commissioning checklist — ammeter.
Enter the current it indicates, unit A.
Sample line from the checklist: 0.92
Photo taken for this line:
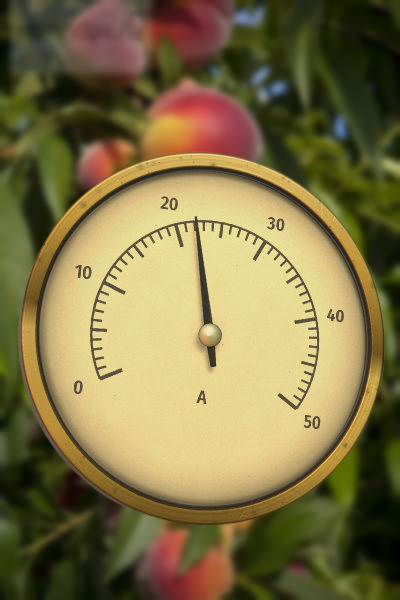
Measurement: 22
